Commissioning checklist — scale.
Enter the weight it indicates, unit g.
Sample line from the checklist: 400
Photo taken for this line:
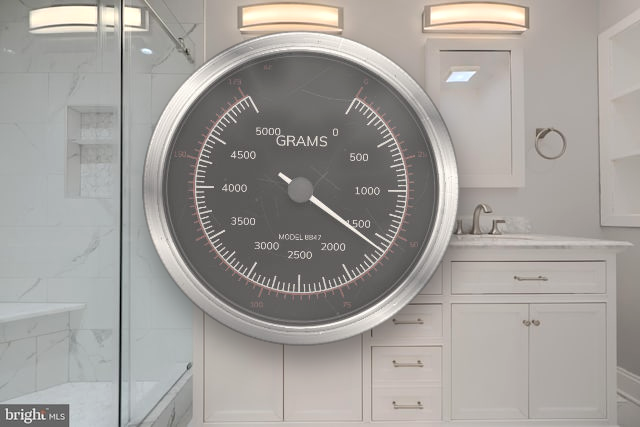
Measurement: 1600
